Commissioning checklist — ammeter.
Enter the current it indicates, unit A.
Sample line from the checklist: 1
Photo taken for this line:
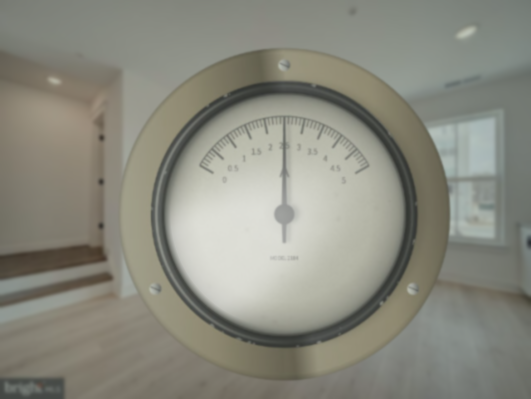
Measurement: 2.5
